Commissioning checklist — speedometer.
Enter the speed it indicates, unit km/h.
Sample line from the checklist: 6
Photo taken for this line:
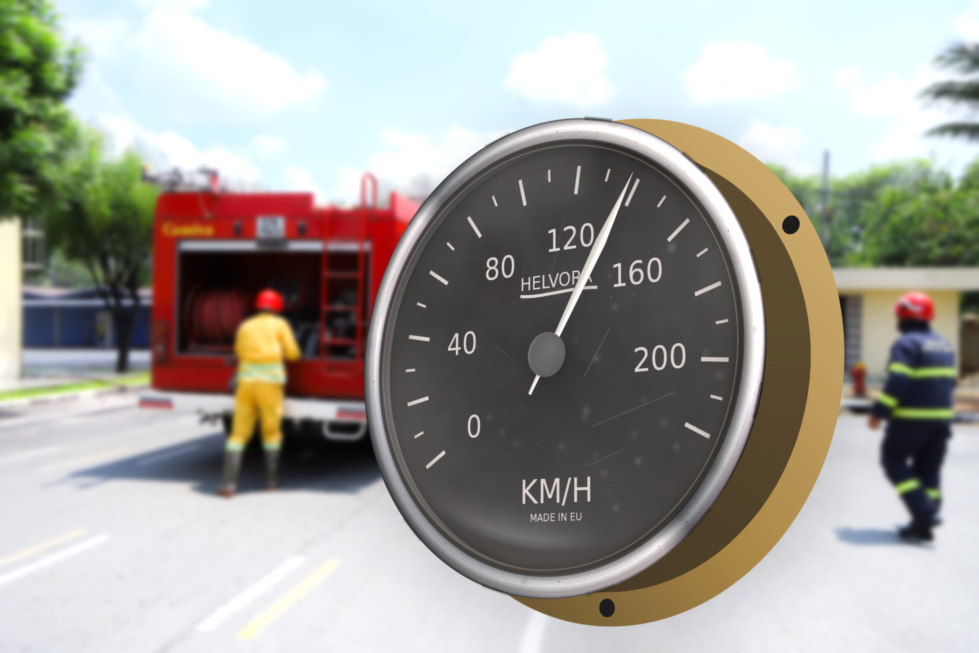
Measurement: 140
